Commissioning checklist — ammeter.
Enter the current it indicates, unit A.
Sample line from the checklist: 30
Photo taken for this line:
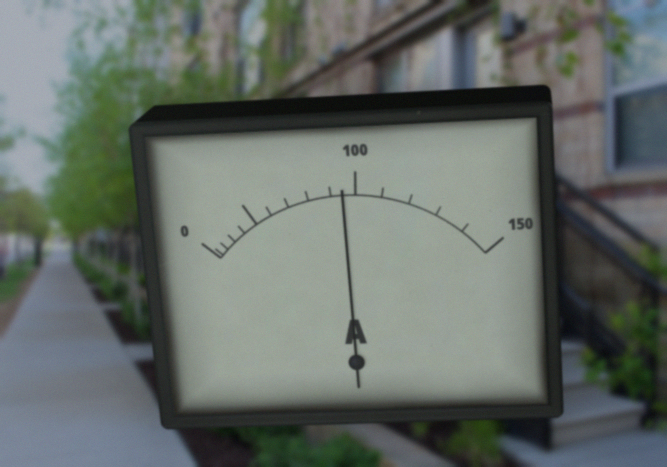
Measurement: 95
